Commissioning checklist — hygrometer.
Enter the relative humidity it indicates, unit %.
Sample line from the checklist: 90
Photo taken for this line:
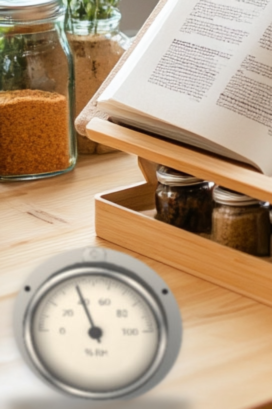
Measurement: 40
